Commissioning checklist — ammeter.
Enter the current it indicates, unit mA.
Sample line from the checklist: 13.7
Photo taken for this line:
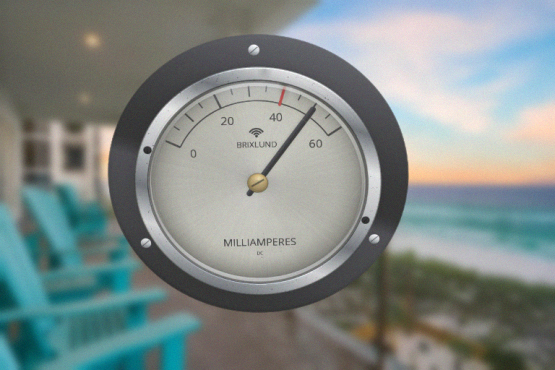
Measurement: 50
